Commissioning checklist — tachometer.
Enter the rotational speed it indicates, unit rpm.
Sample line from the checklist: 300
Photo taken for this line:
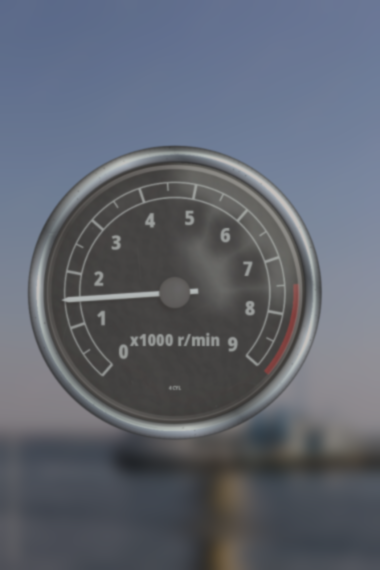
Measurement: 1500
